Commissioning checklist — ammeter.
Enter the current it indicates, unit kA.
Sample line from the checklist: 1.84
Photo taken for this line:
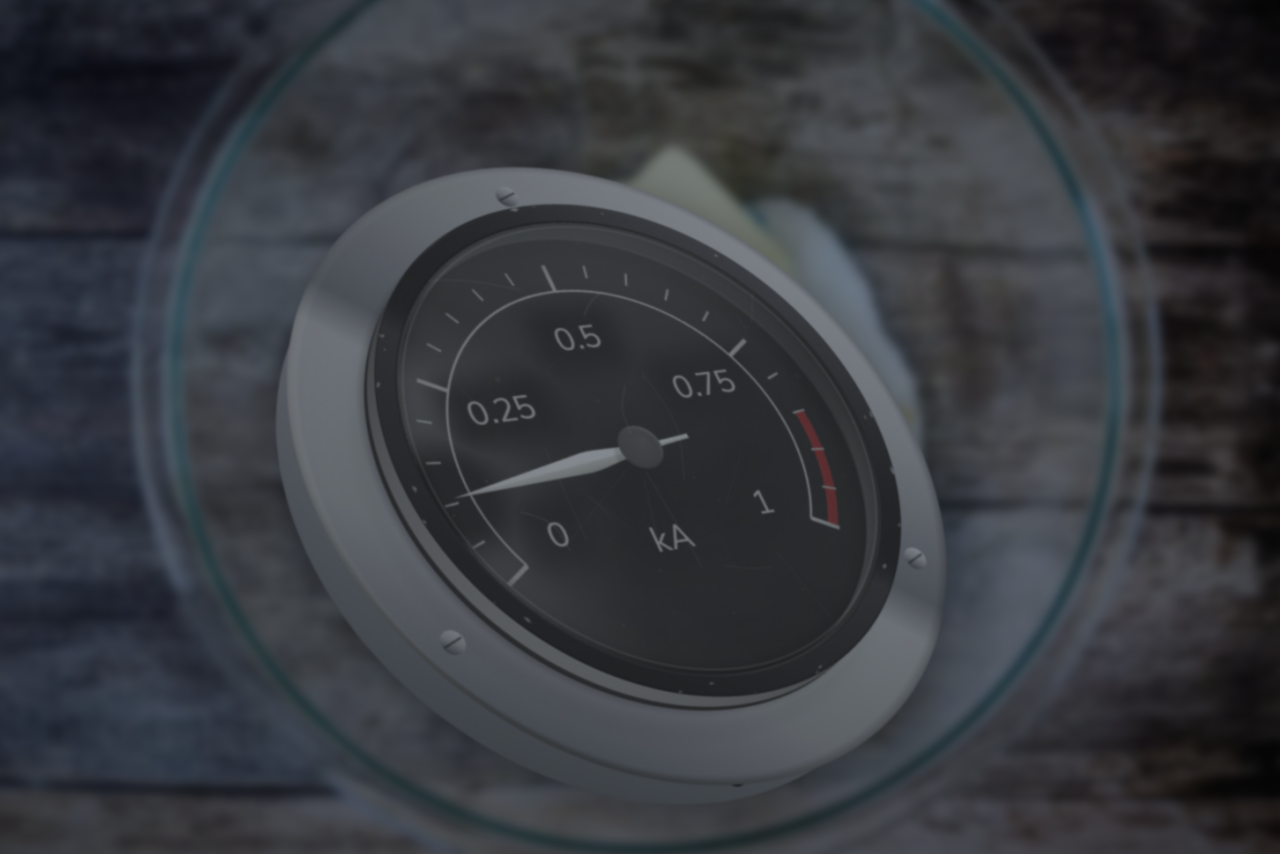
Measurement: 0.1
